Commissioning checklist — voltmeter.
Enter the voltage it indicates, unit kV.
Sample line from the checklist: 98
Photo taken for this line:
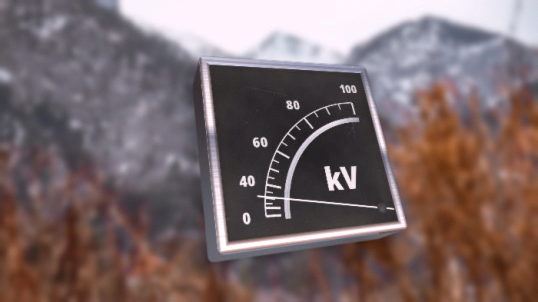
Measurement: 30
